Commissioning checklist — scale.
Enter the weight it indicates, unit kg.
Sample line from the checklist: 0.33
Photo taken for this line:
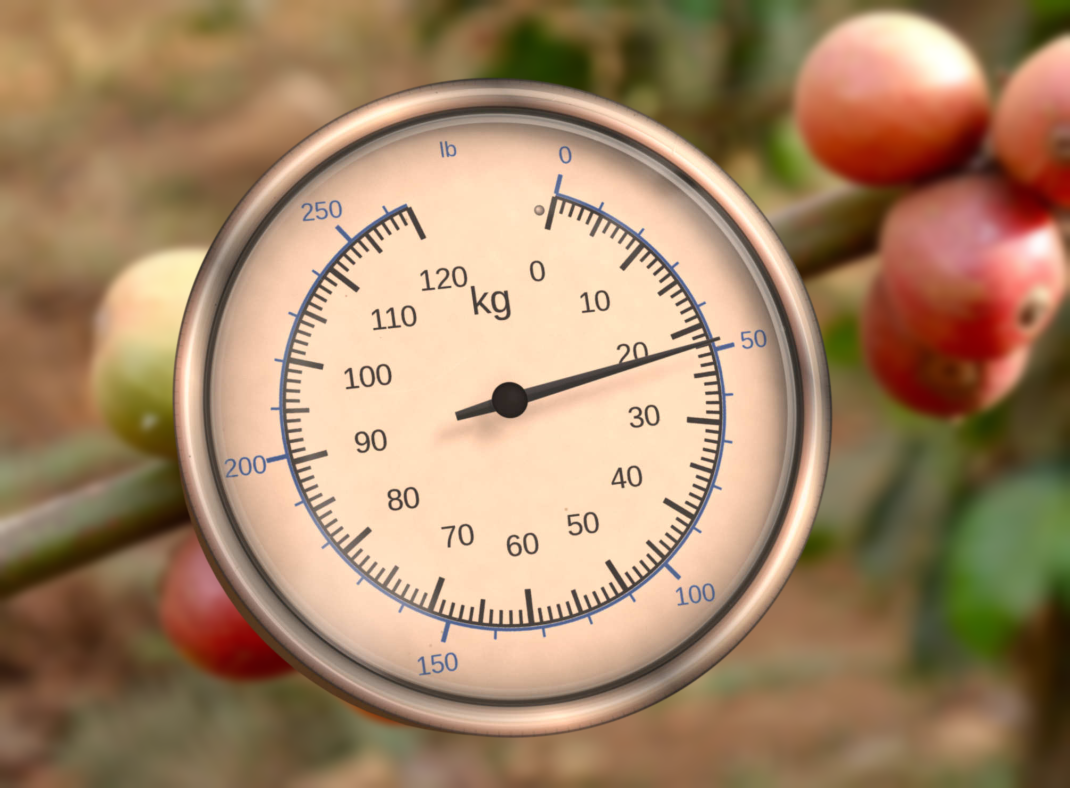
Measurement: 22
